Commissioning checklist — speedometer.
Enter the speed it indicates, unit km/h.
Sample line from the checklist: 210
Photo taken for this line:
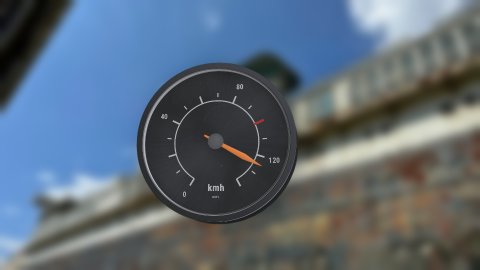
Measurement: 125
